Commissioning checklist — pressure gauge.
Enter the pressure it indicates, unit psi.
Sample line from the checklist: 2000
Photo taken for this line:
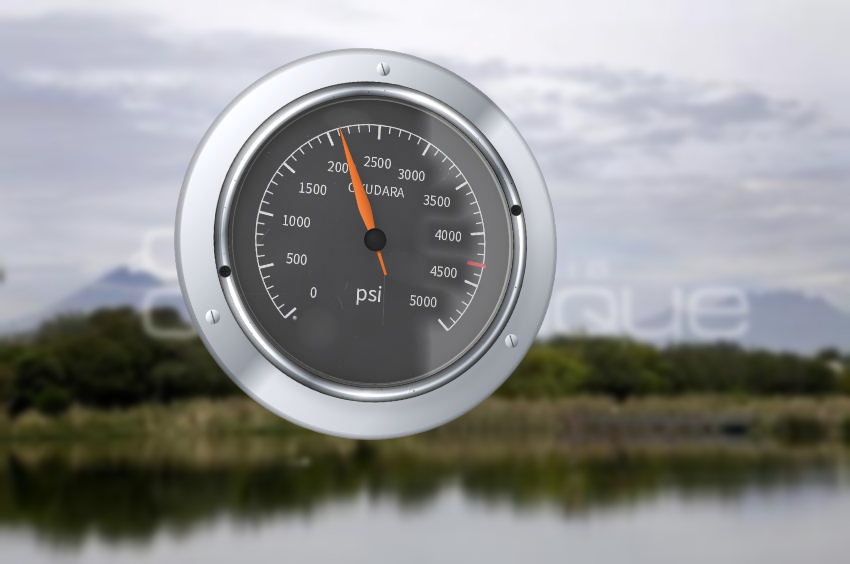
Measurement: 2100
